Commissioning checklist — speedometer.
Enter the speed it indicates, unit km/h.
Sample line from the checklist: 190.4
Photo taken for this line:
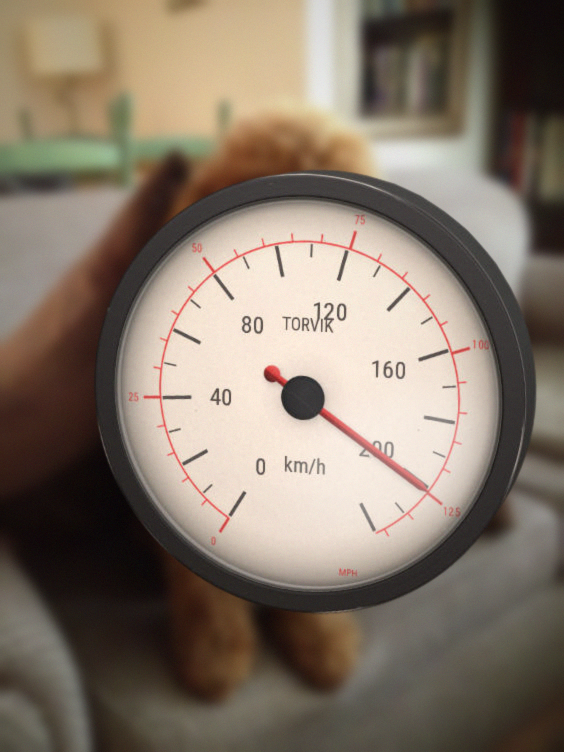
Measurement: 200
